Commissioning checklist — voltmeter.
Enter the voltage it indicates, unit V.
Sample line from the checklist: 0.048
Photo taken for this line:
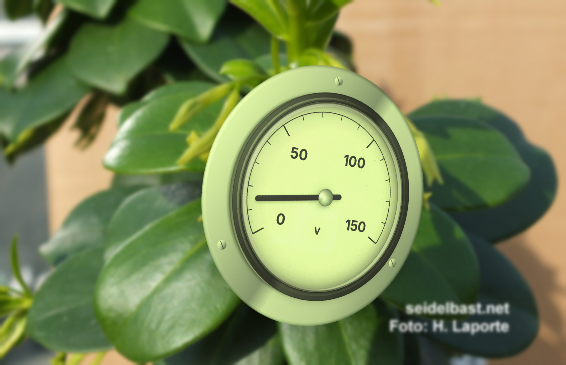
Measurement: 15
